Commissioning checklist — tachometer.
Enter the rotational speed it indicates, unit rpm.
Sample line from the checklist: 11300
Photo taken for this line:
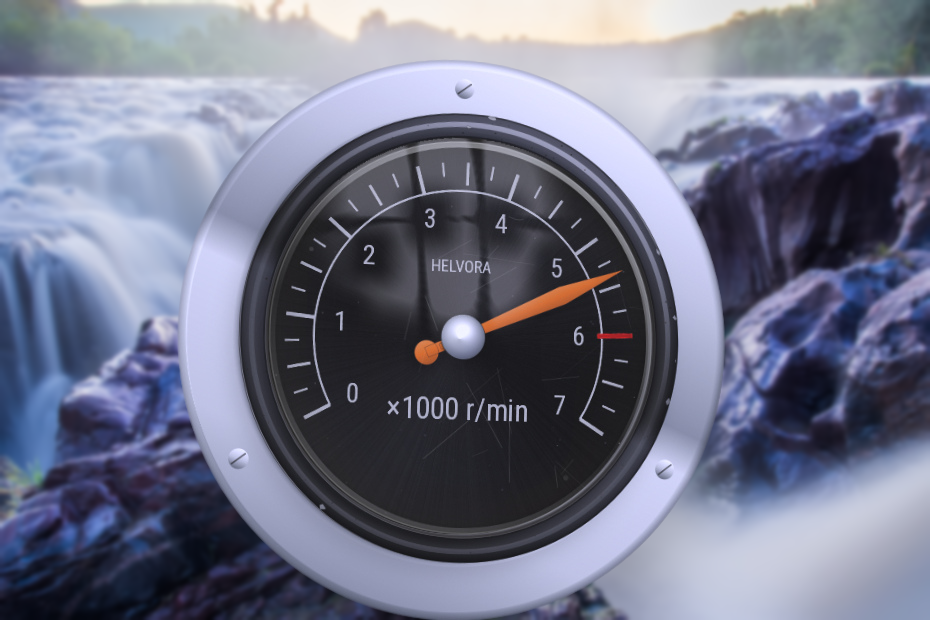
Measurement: 5375
